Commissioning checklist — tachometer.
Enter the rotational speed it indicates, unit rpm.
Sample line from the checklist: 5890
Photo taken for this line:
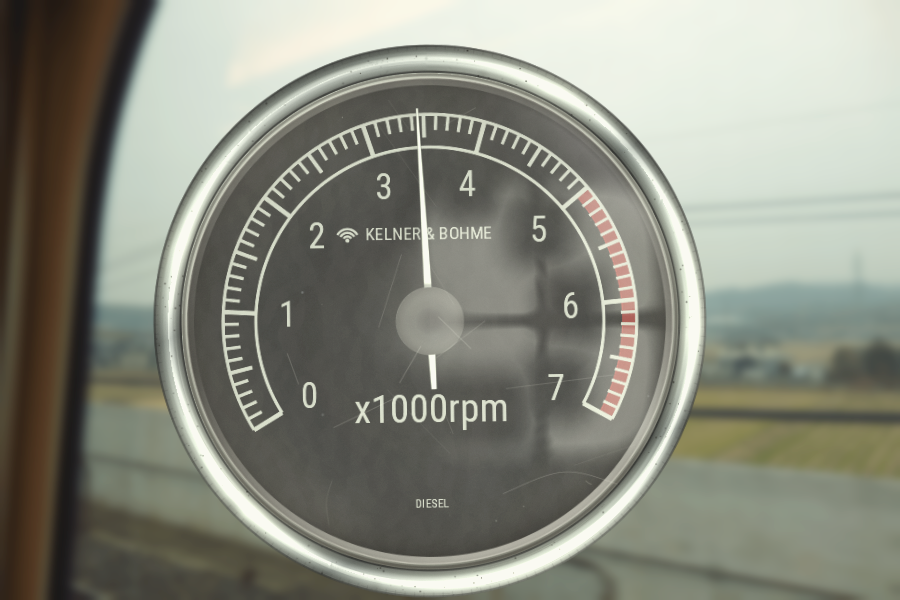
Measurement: 3450
